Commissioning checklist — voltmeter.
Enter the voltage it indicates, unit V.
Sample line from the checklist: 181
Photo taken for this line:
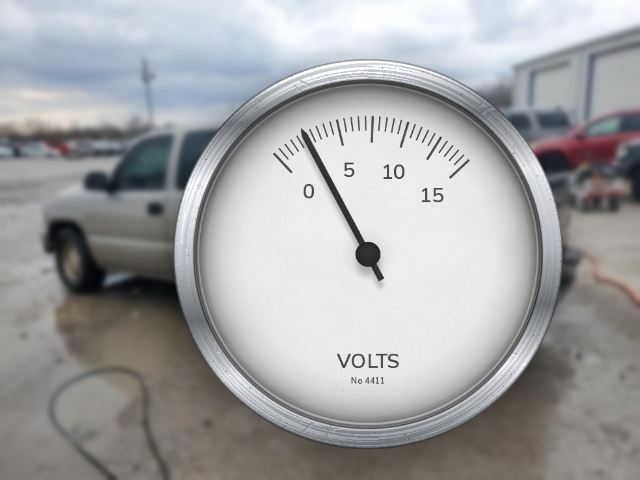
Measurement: 2.5
